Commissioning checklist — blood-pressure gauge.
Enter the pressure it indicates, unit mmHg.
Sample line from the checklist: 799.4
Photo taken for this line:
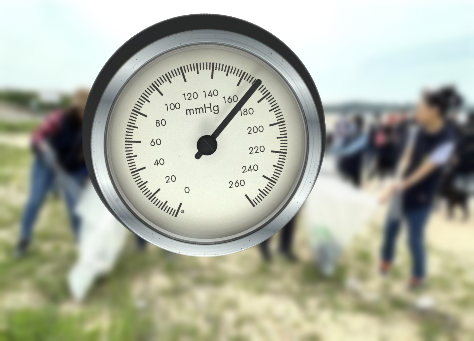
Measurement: 170
